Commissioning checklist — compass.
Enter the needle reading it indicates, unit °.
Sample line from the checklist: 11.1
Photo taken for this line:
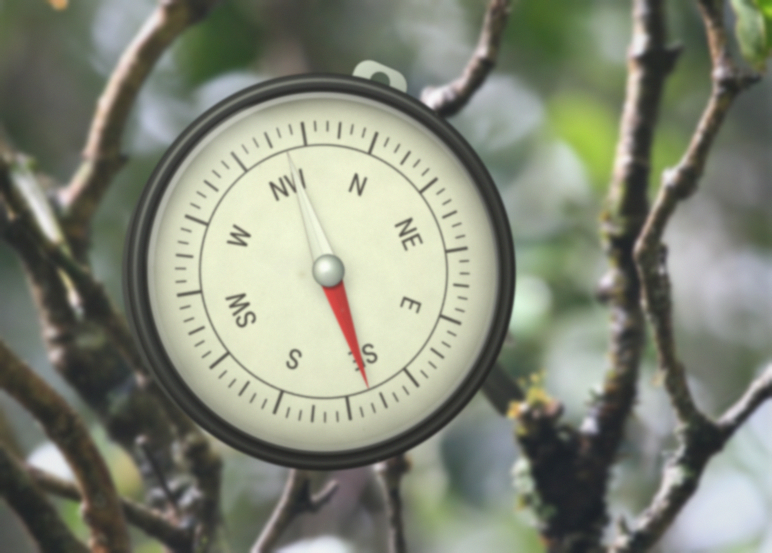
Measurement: 140
